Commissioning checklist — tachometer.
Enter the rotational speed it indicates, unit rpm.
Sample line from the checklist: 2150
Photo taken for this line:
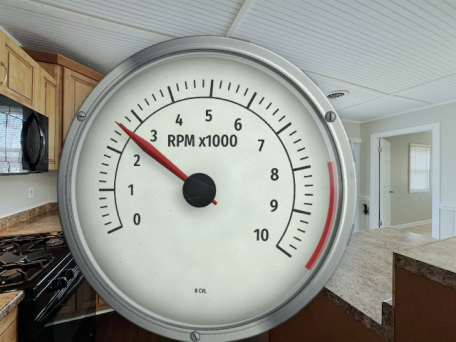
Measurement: 2600
